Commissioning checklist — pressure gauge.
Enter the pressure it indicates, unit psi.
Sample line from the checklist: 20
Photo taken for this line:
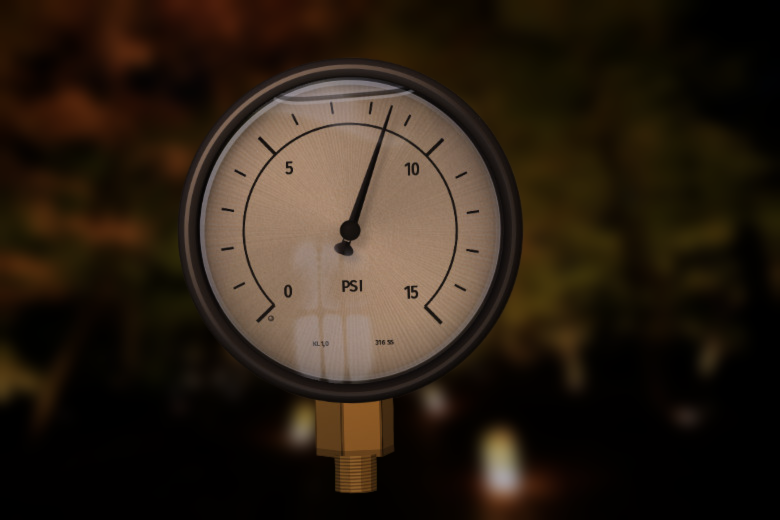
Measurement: 8.5
